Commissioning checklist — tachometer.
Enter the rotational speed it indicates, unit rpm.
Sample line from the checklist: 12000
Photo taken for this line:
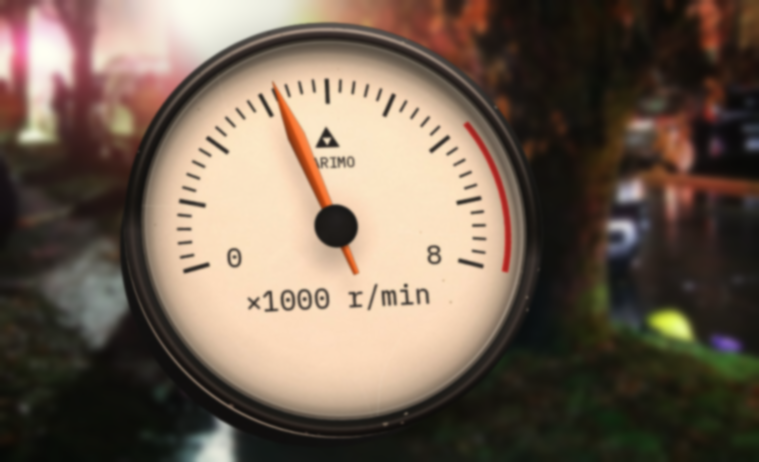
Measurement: 3200
